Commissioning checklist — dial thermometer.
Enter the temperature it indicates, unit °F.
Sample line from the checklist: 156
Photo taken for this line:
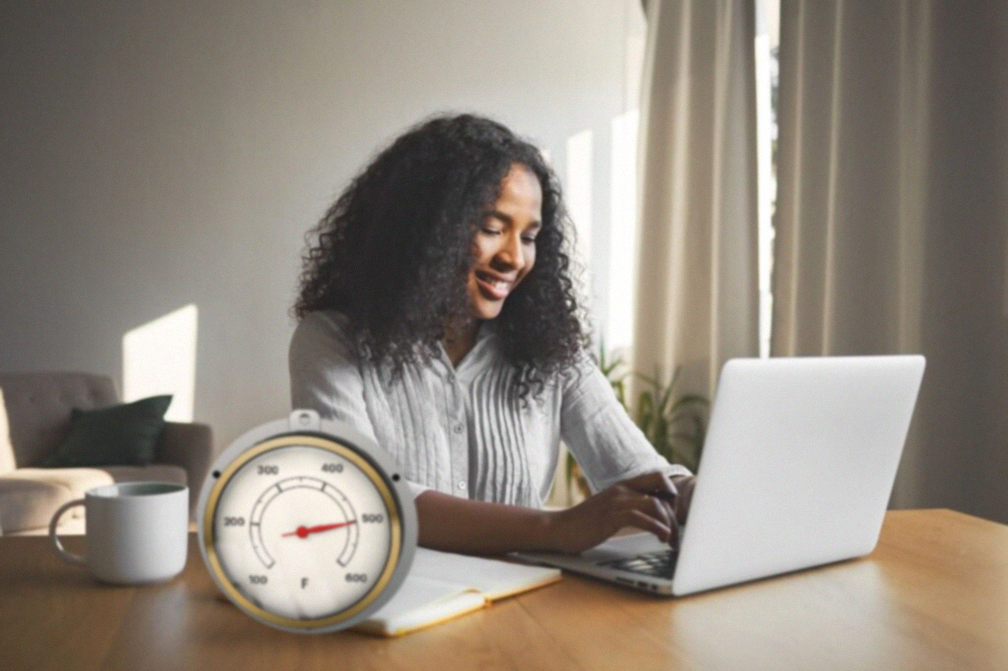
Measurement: 500
